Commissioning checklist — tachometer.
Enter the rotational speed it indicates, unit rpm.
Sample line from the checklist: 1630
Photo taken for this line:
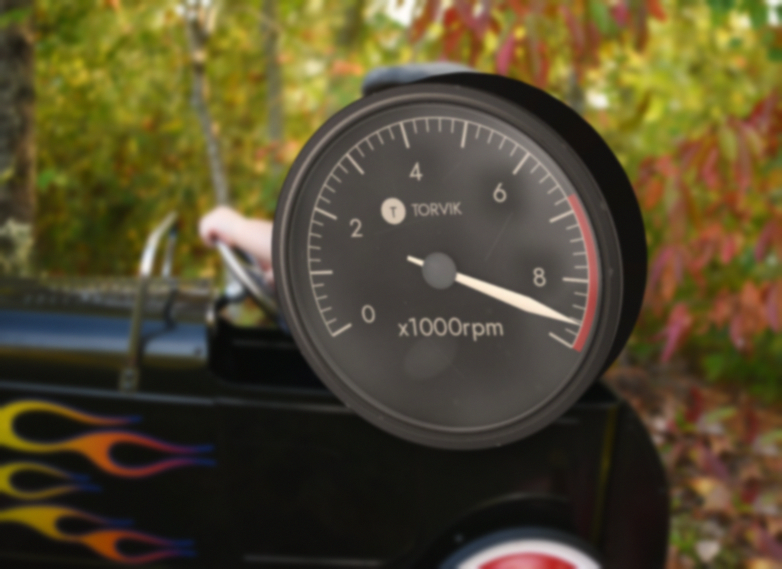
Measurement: 8600
